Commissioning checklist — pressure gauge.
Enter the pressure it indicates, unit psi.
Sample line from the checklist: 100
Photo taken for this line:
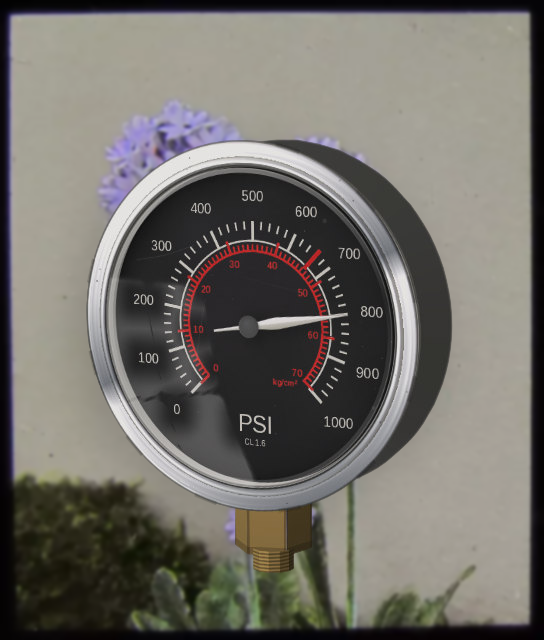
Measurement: 800
